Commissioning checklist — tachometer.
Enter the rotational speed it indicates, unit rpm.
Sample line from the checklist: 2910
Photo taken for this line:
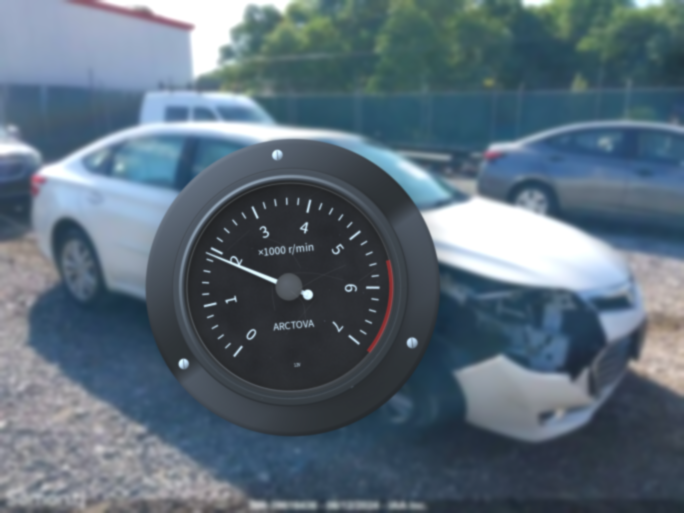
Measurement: 1900
